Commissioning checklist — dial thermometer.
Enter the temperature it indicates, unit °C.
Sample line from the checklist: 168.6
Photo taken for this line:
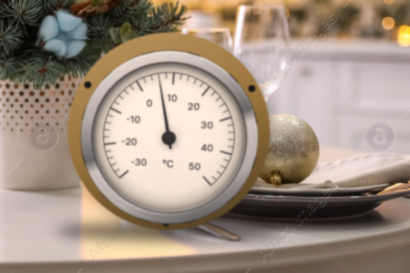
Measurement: 6
